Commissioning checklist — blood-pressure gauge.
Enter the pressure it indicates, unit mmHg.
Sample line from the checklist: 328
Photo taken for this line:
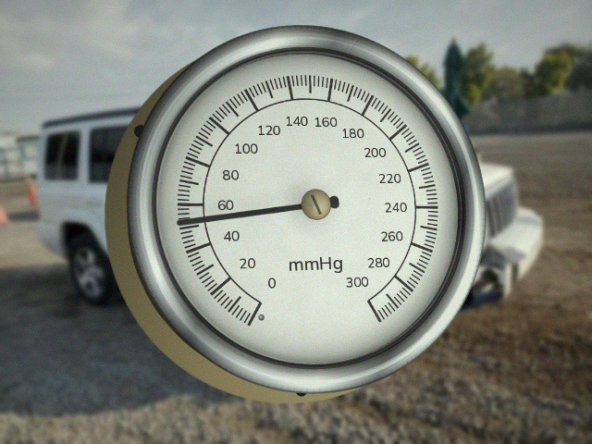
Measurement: 52
